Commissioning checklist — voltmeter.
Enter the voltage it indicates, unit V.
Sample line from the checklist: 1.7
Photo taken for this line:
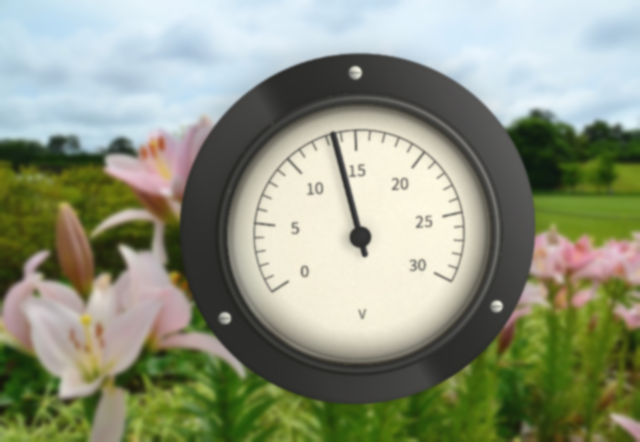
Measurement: 13.5
